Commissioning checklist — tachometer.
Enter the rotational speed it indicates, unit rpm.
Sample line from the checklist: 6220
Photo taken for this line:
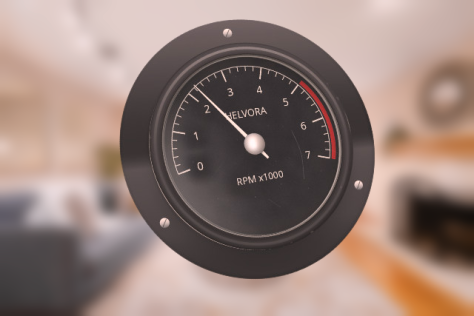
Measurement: 2200
